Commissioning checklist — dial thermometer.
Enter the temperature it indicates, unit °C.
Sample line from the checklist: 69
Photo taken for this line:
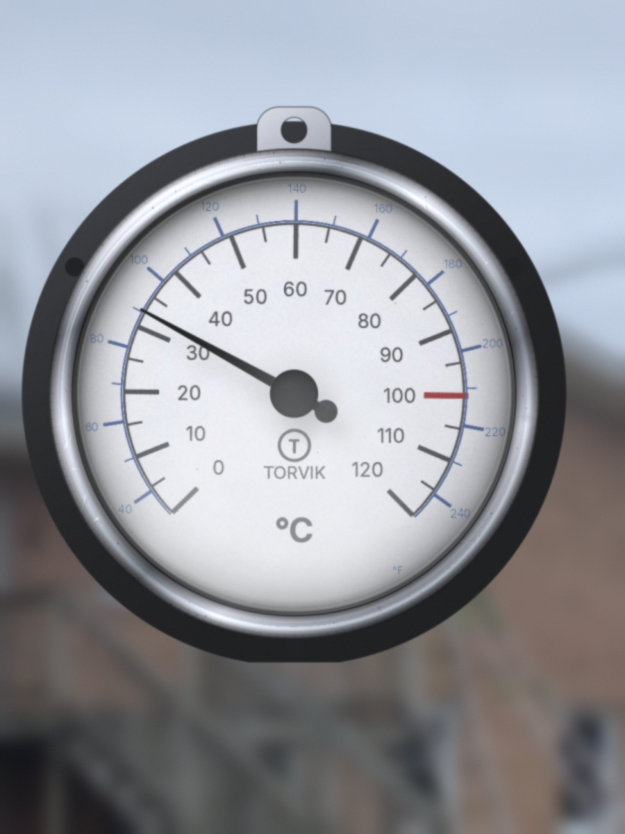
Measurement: 32.5
